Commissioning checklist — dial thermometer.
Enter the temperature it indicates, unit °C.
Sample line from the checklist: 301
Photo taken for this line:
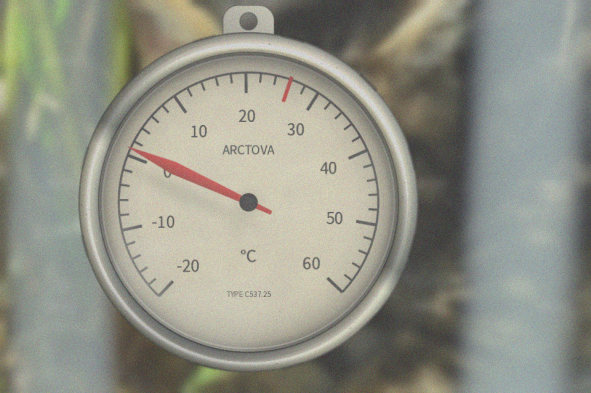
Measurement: 1
